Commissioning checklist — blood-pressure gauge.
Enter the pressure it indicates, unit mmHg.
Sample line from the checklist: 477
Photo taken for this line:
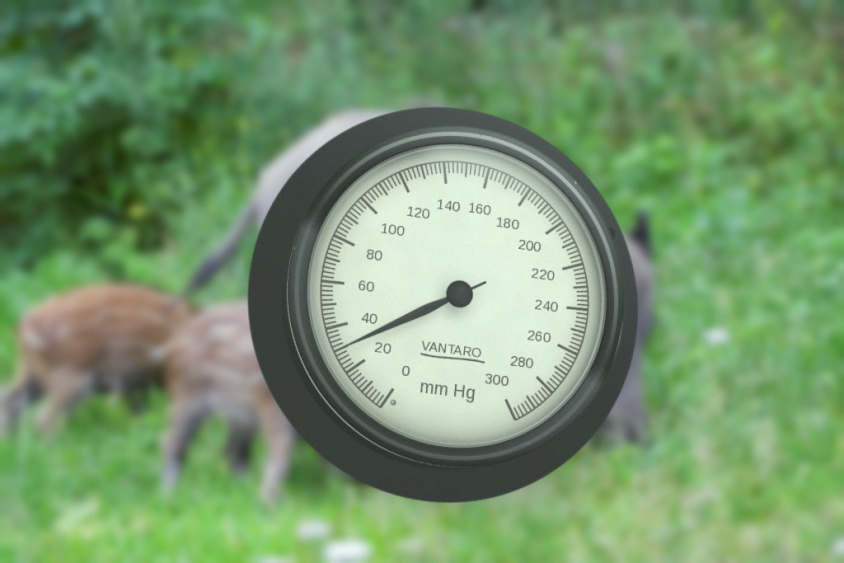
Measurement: 30
